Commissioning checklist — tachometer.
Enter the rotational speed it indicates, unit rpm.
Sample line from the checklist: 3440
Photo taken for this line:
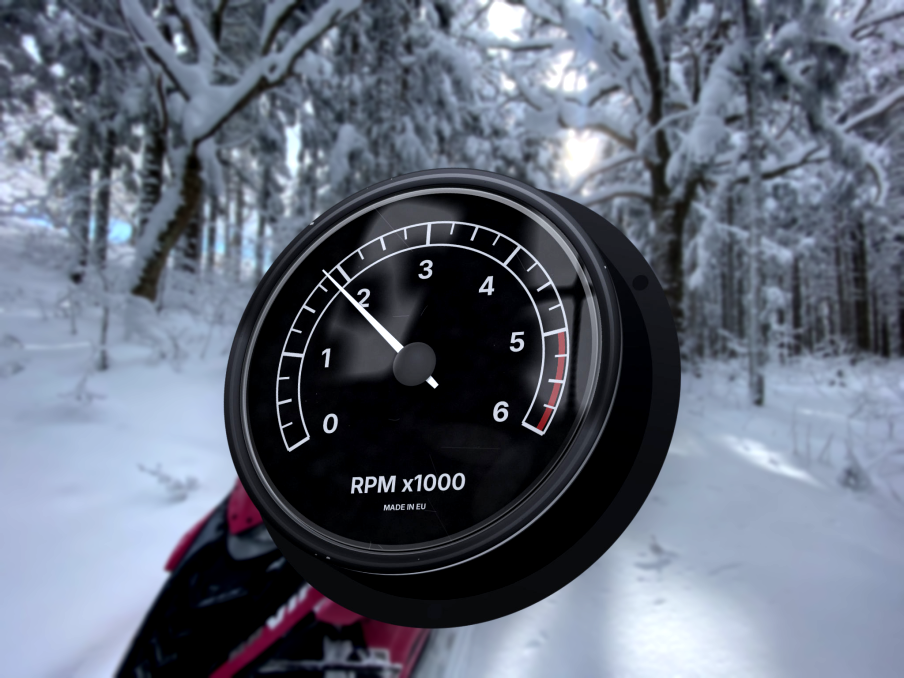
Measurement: 1875
